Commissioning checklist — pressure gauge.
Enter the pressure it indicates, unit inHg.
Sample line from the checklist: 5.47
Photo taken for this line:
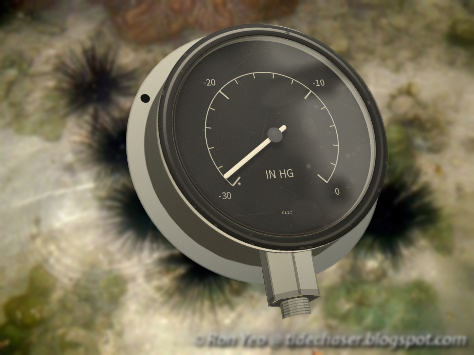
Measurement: -29
